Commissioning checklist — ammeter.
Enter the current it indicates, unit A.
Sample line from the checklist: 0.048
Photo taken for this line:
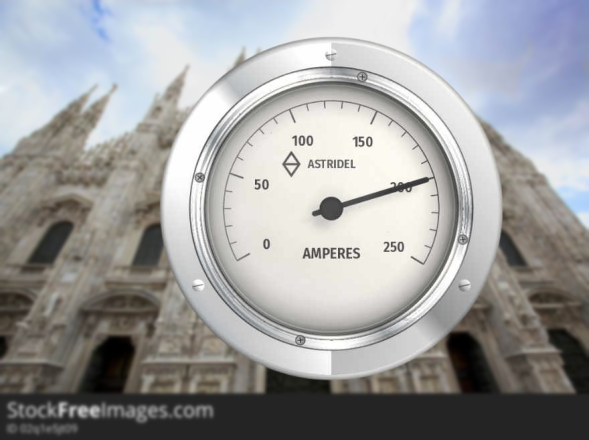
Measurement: 200
